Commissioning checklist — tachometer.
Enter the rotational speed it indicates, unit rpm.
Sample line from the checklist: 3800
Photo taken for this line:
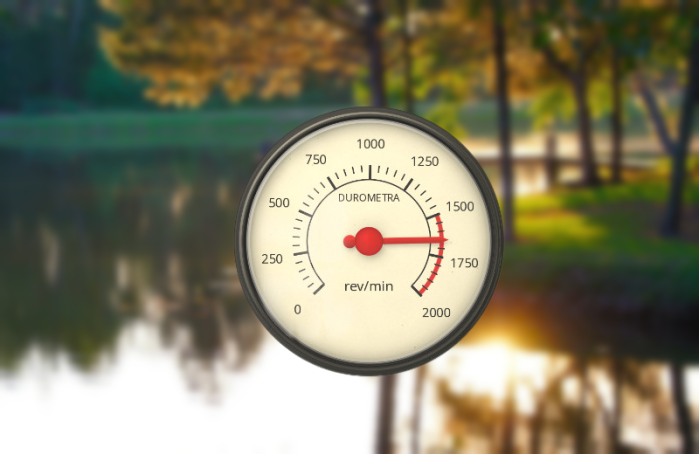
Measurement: 1650
